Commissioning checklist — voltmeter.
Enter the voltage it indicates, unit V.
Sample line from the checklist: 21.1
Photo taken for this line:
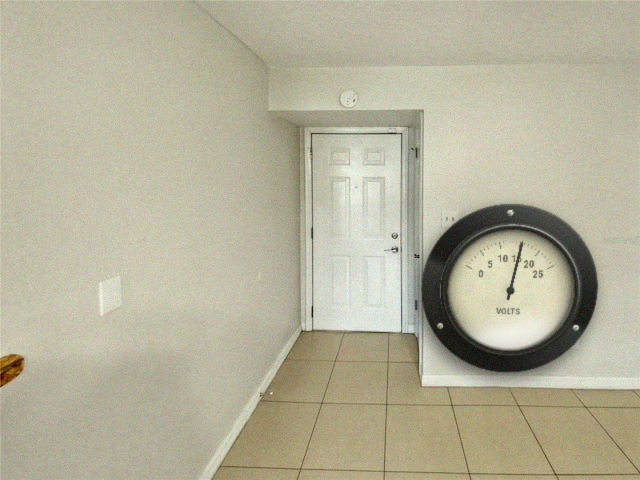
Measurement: 15
